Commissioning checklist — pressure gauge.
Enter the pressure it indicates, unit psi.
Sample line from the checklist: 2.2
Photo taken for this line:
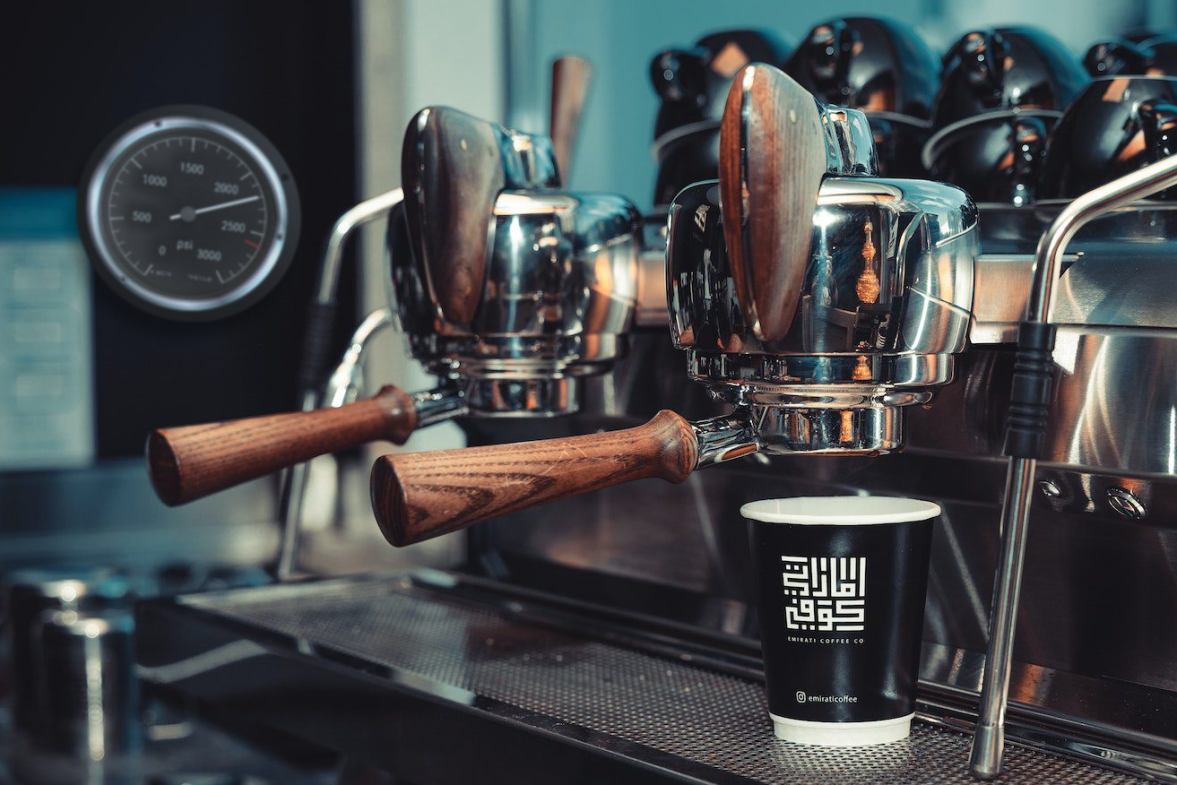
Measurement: 2200
